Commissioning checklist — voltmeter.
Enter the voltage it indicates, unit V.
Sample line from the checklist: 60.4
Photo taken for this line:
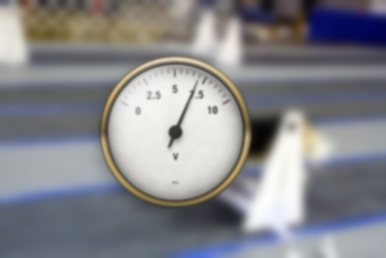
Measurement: 7
